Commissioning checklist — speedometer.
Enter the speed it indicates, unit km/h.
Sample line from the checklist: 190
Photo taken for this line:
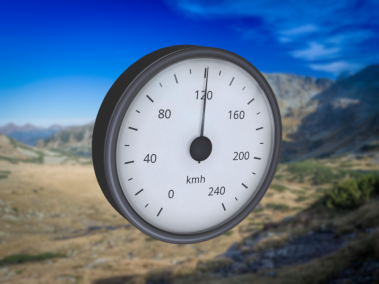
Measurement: 120
